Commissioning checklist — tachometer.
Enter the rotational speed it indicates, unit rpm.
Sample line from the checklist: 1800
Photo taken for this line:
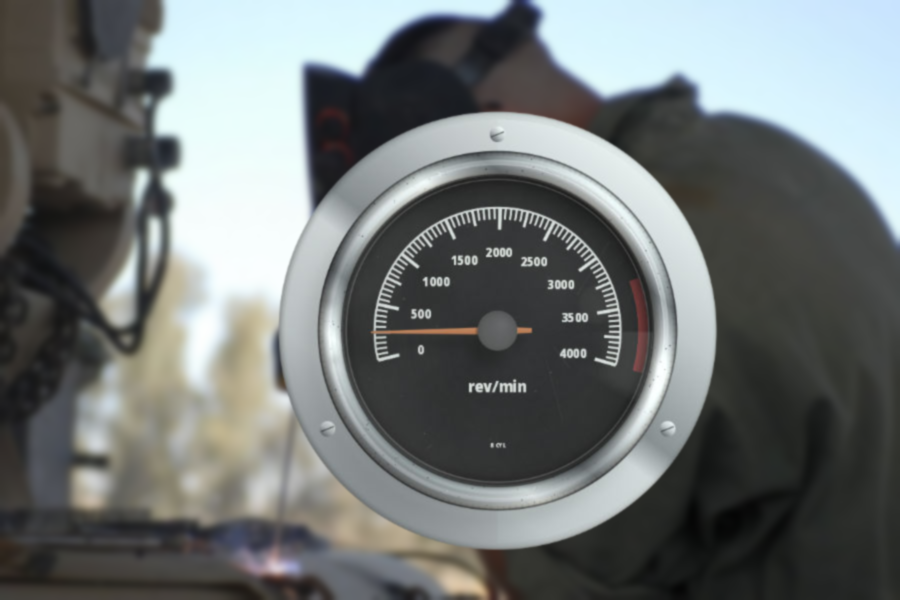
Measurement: 250
